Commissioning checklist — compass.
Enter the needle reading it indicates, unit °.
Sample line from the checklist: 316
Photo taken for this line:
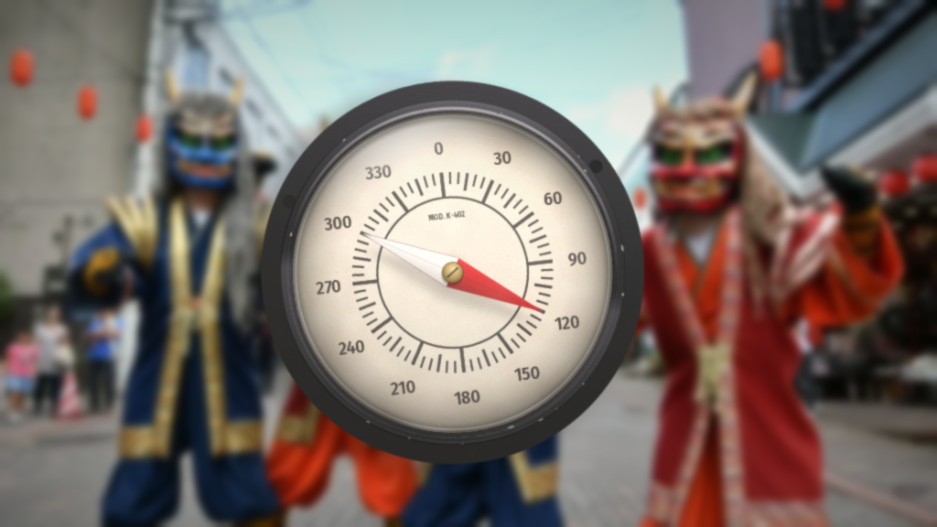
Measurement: 120
